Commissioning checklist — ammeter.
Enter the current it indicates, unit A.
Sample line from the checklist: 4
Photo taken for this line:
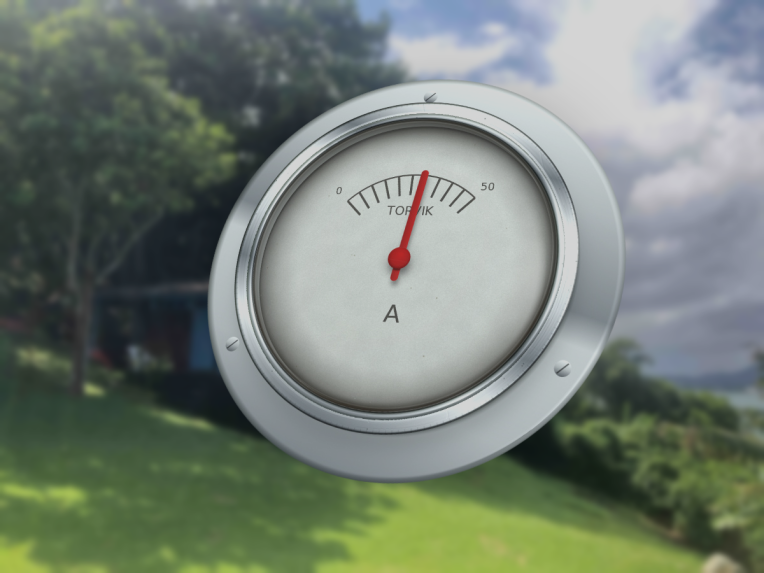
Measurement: 30
